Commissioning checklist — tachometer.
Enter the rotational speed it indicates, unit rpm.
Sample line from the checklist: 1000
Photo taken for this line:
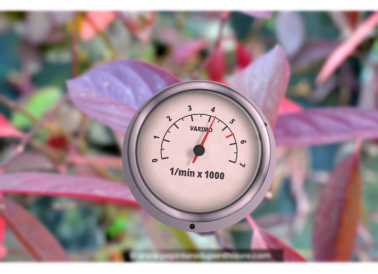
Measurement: 4250
